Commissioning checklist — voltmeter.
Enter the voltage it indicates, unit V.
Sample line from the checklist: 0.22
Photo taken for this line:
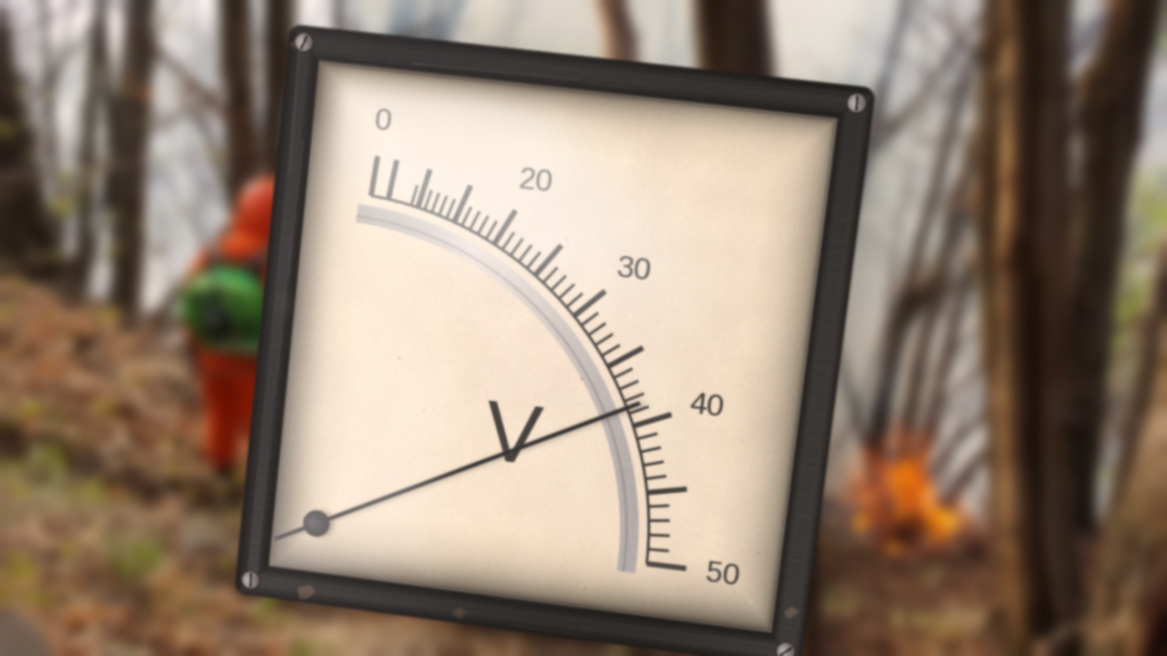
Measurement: 38.5
